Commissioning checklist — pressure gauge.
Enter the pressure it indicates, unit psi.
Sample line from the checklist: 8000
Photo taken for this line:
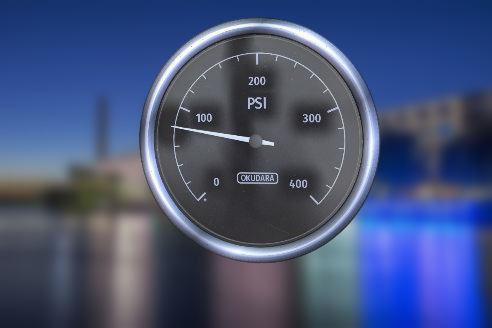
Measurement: 80
